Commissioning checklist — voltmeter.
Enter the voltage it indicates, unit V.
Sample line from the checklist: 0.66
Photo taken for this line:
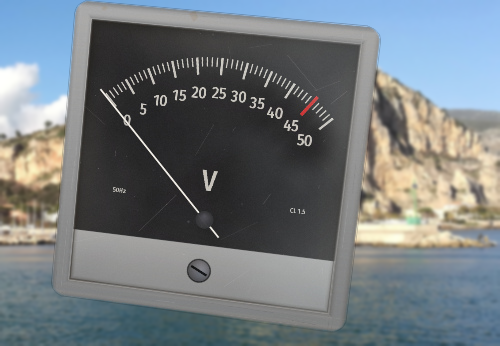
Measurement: 0
